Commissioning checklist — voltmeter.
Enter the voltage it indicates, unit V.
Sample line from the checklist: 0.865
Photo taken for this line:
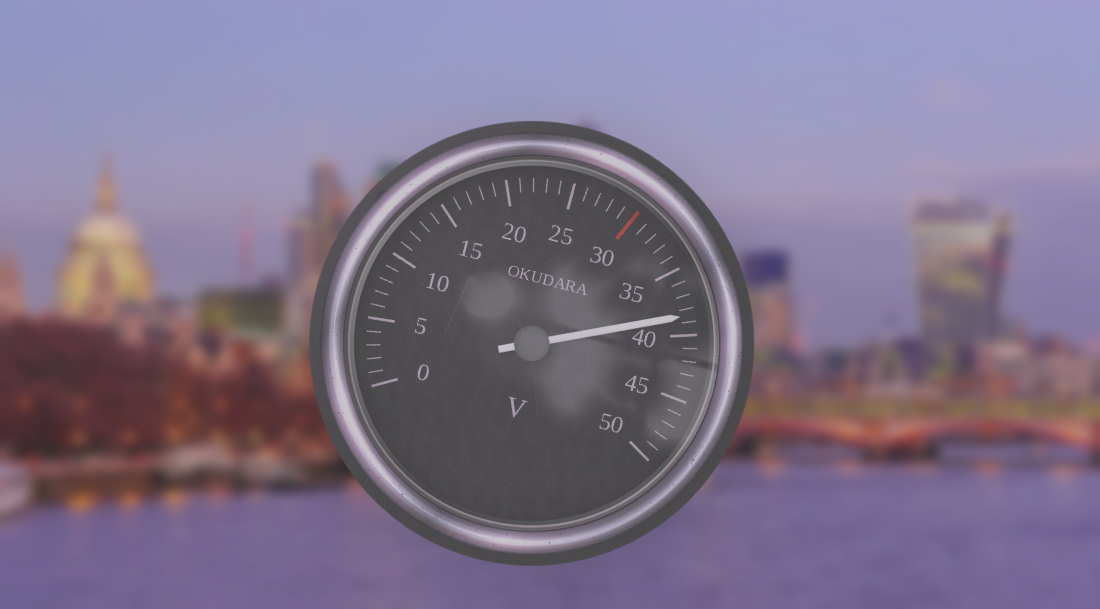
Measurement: 38.5
